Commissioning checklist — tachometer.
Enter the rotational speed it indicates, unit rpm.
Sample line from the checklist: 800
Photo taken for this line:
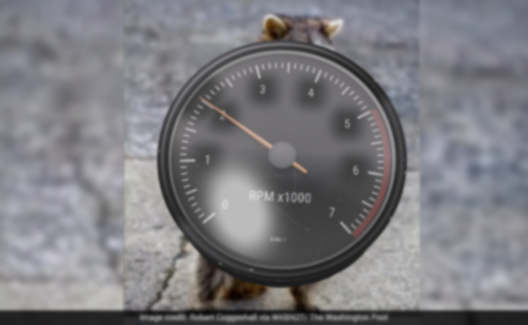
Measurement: 2000
